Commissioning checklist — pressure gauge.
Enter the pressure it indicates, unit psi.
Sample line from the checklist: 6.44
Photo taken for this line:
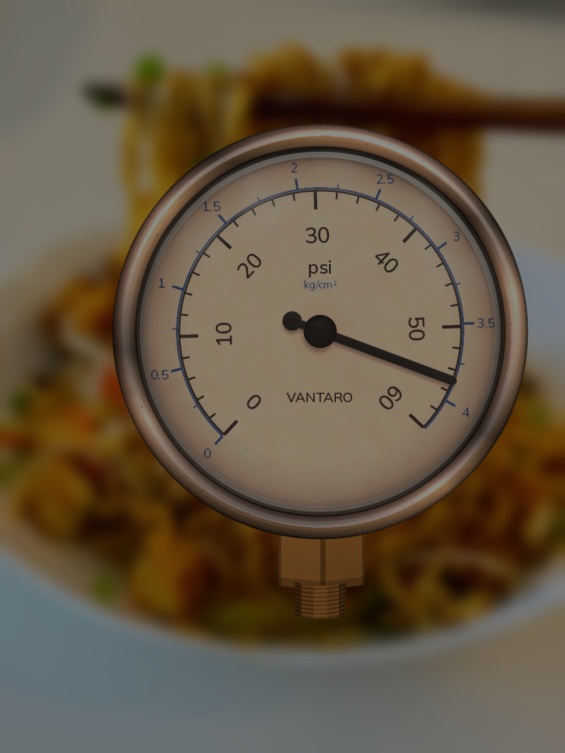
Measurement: 55
